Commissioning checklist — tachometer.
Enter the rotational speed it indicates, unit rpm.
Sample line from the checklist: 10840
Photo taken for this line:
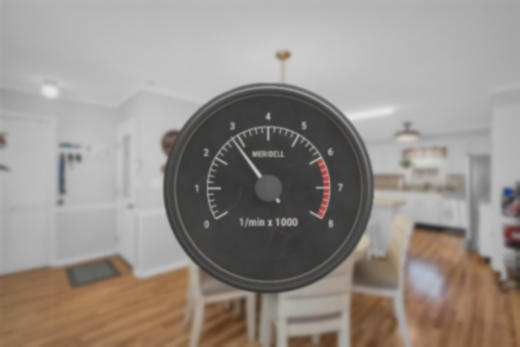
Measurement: 2800
